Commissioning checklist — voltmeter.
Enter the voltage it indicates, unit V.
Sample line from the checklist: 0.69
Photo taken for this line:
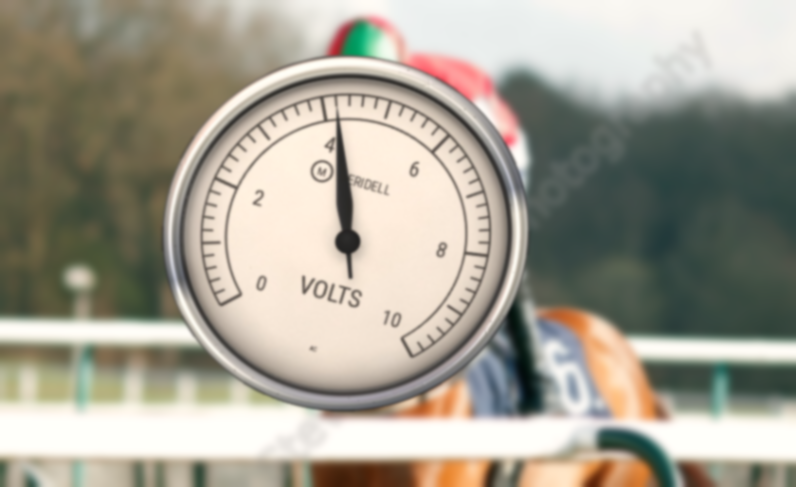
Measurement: 4.2
